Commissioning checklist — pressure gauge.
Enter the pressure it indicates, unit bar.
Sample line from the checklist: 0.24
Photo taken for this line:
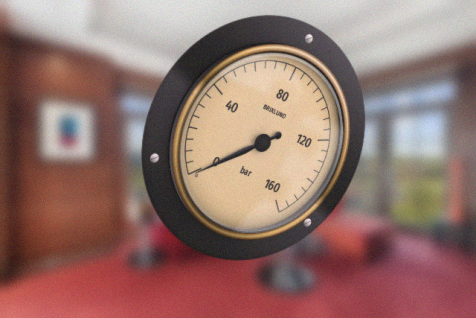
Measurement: 0
